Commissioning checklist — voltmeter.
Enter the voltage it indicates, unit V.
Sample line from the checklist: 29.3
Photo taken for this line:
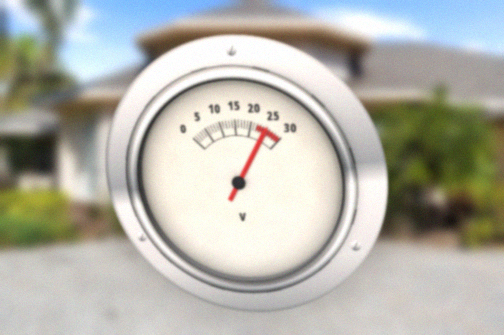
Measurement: 25
